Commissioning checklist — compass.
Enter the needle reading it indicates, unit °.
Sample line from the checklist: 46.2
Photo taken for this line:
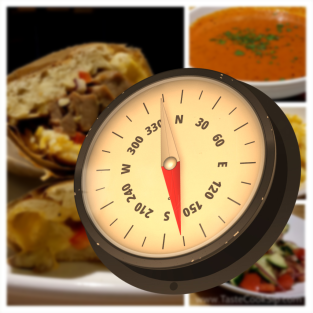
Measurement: 165
